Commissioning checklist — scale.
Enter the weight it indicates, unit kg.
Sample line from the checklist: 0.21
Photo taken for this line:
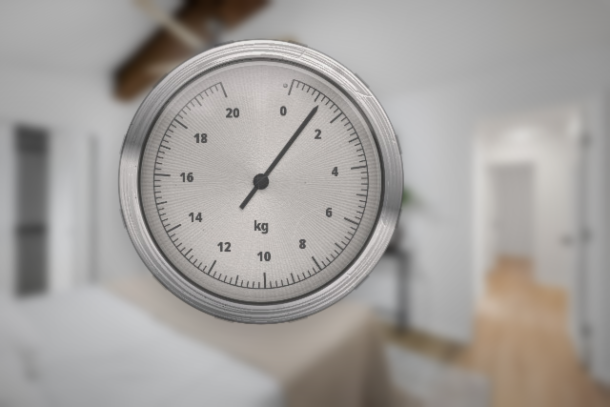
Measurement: 1.2
